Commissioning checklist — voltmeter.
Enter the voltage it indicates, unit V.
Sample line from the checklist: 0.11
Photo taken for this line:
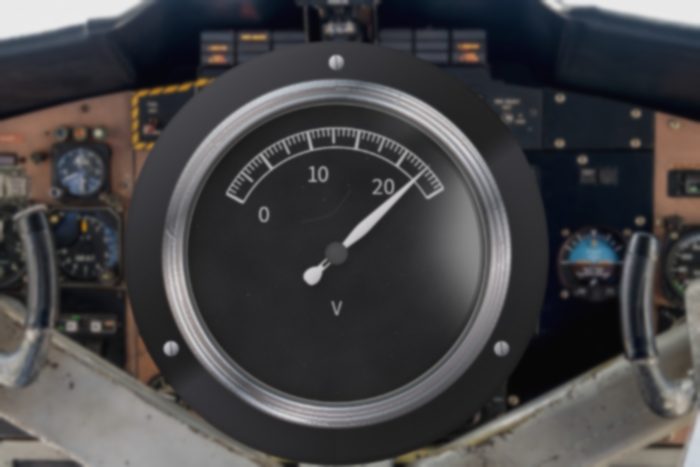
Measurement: 22.5
